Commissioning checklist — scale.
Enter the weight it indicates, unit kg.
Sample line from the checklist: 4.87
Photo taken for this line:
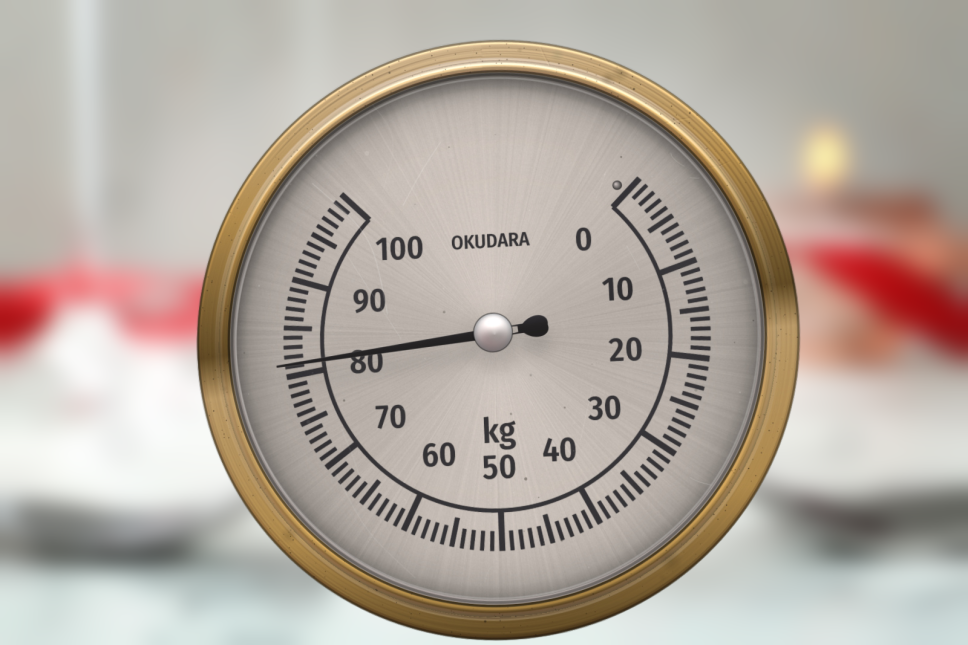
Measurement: 81
